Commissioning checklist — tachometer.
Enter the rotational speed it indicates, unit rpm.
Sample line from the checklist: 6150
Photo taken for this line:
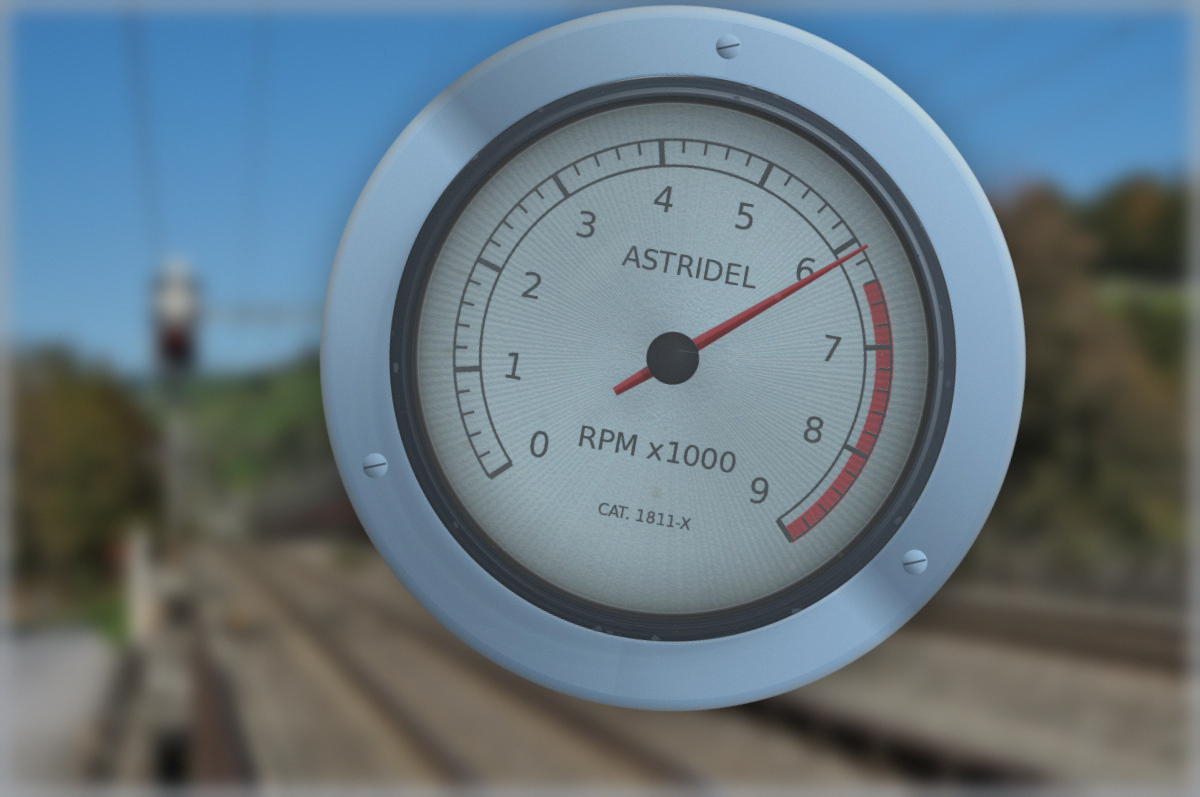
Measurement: 6100
